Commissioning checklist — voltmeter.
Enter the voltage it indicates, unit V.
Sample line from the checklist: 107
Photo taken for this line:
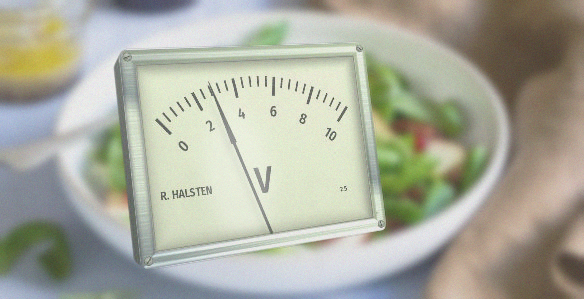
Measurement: 2.8
